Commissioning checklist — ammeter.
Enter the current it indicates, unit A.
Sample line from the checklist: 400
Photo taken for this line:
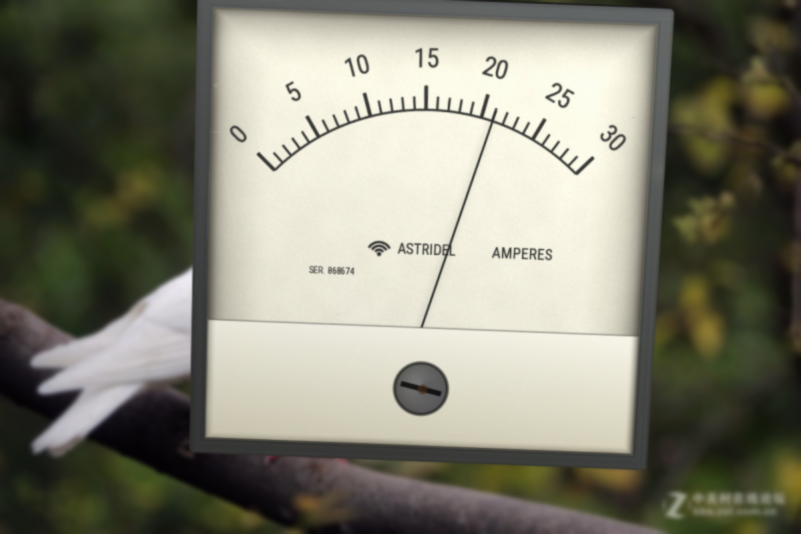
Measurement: 21
